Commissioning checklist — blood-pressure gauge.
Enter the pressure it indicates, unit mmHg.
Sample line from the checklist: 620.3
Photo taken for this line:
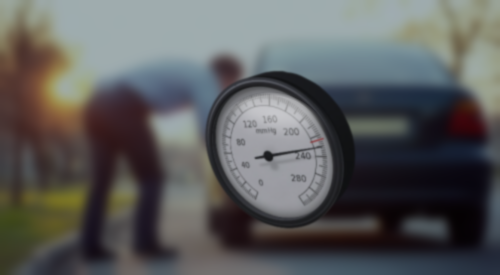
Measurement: 230
